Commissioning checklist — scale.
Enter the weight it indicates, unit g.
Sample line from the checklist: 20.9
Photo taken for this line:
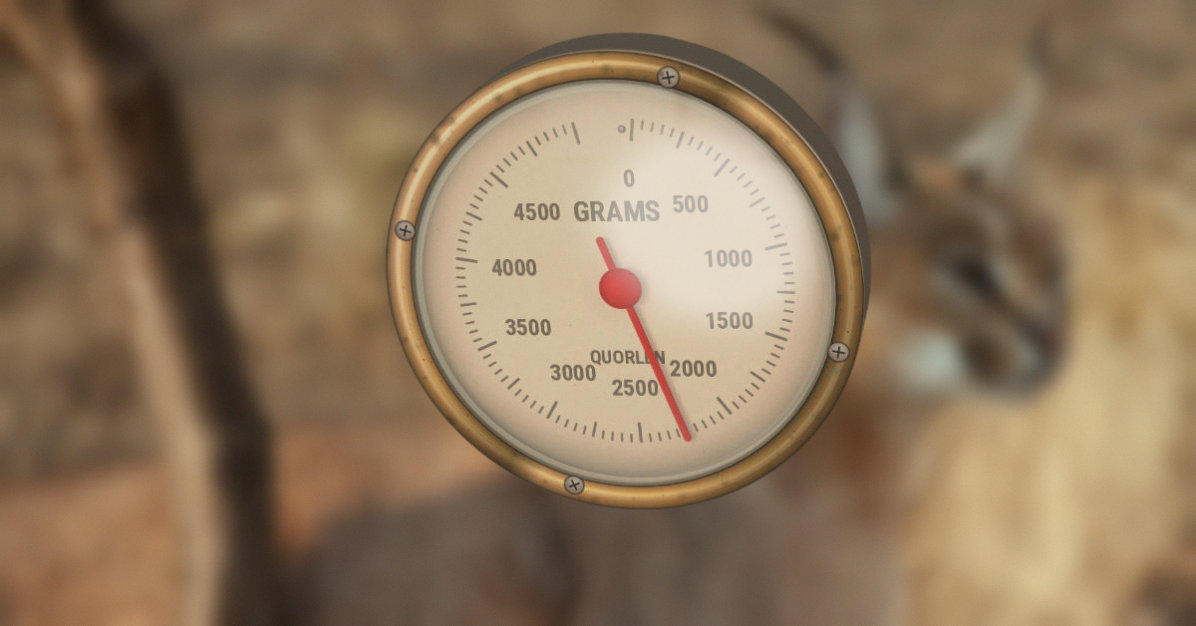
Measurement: 2250
